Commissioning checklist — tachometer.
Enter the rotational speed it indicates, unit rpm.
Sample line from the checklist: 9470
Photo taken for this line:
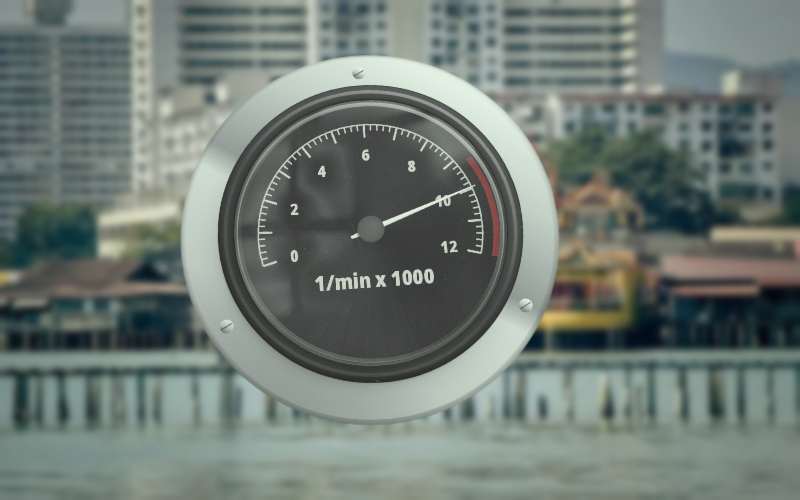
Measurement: 10000
